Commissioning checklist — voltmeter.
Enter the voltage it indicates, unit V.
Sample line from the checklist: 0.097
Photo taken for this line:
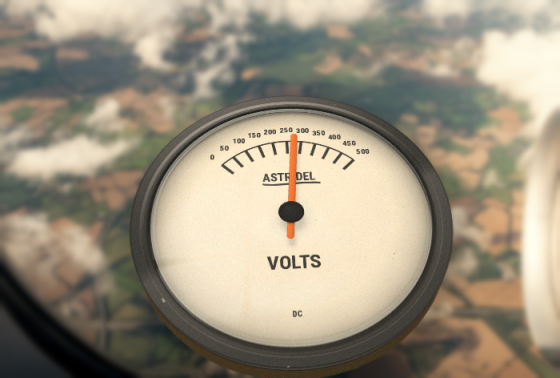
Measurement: 275
